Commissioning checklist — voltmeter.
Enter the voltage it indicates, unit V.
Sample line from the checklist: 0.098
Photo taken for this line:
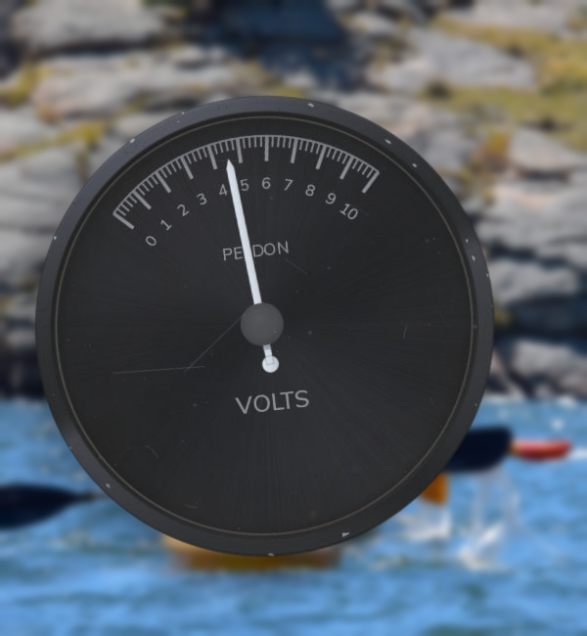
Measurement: 4.6
